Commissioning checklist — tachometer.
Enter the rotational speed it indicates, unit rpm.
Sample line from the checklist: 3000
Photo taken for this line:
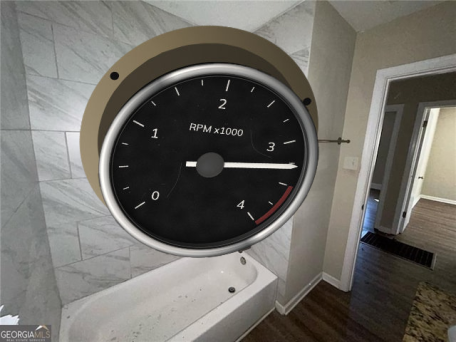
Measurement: 3250
